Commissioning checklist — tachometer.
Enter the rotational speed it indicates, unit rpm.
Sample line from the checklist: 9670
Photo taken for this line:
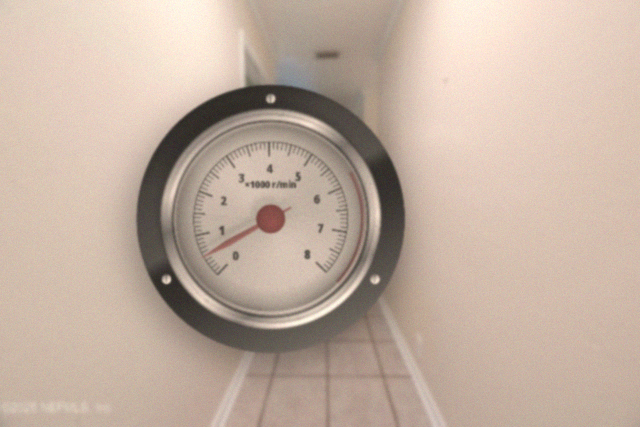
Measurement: 500
